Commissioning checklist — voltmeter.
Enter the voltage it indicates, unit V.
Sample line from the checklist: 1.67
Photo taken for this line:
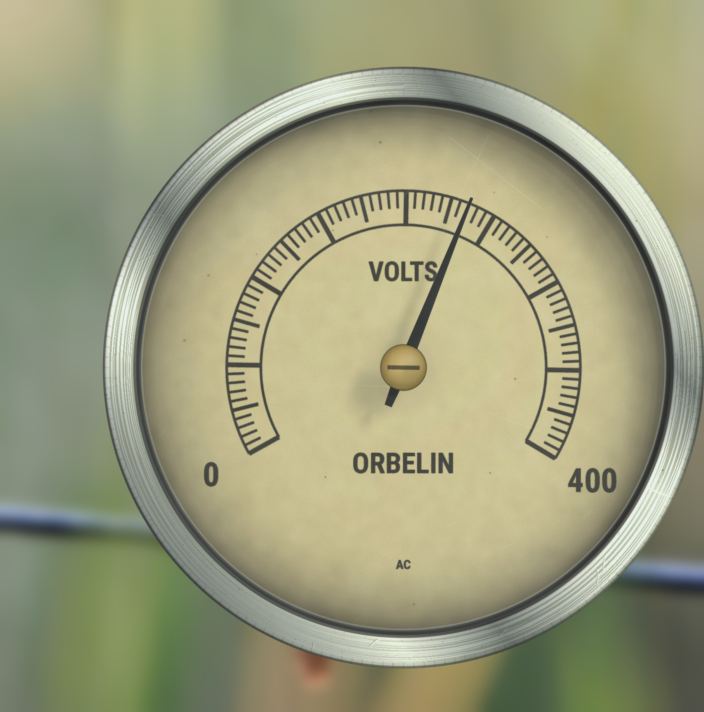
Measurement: 235
